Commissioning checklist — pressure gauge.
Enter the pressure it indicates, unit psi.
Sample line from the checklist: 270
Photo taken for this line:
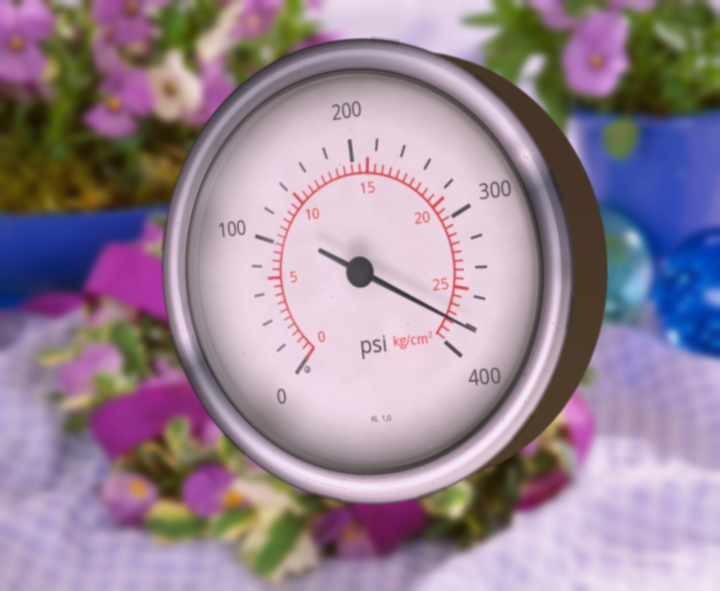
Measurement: 380
